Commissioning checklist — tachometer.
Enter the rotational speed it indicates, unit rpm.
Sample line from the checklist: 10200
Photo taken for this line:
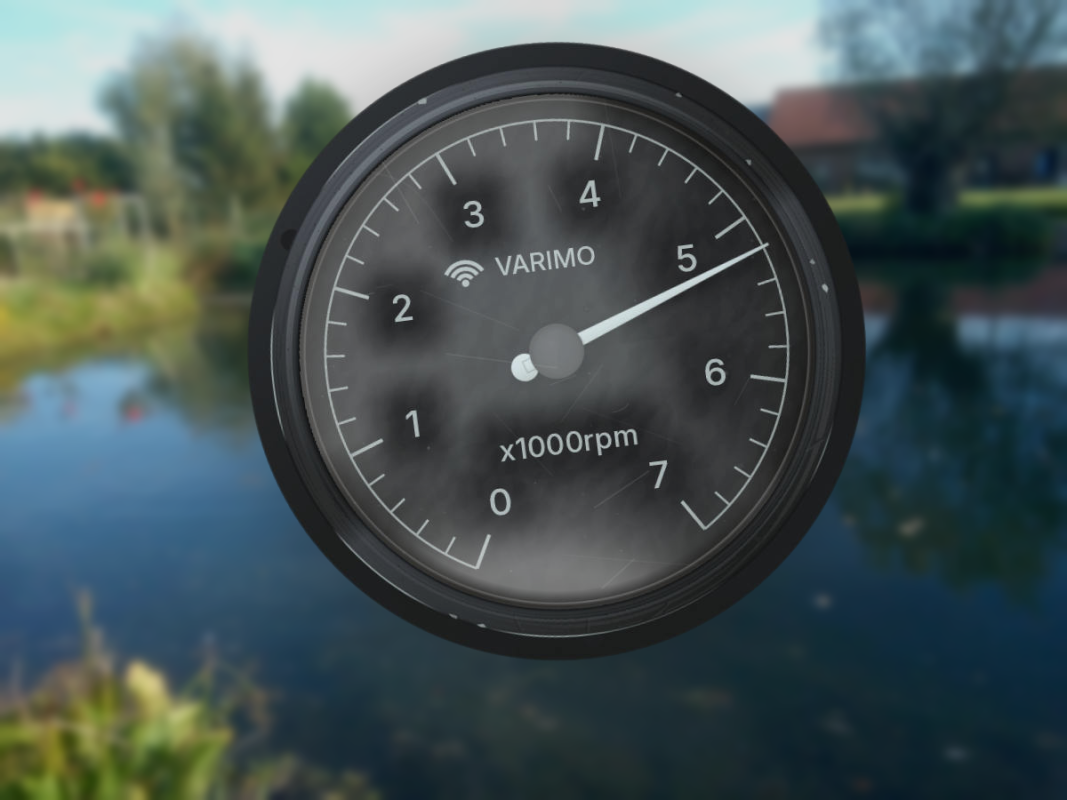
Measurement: 5200
